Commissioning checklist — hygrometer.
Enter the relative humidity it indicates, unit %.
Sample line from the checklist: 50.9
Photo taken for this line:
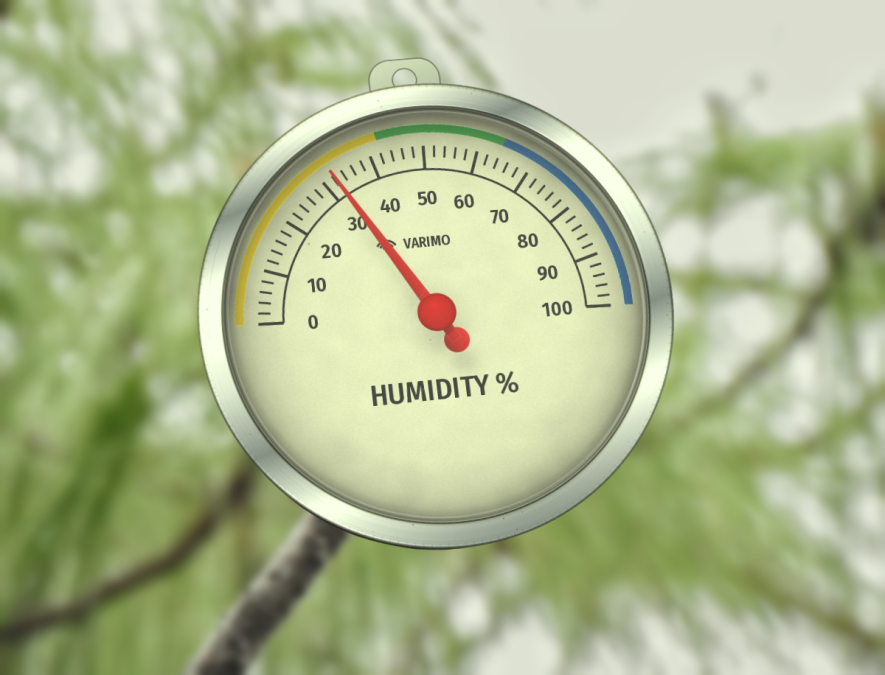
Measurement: 32
